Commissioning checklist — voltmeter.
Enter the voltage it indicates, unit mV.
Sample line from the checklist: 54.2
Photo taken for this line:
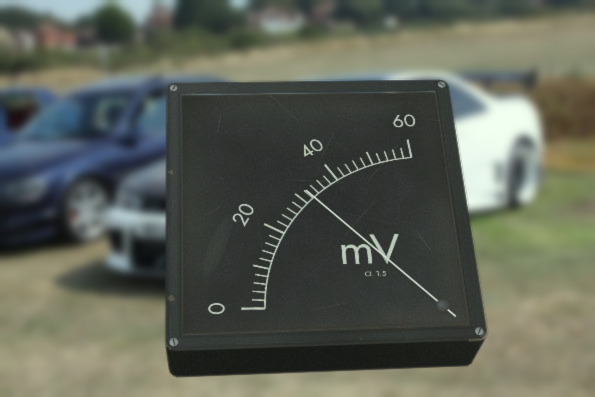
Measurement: 32
